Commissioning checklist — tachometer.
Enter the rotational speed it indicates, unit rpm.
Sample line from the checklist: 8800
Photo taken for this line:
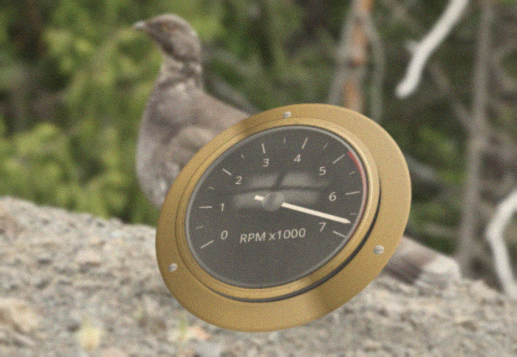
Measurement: 6750
